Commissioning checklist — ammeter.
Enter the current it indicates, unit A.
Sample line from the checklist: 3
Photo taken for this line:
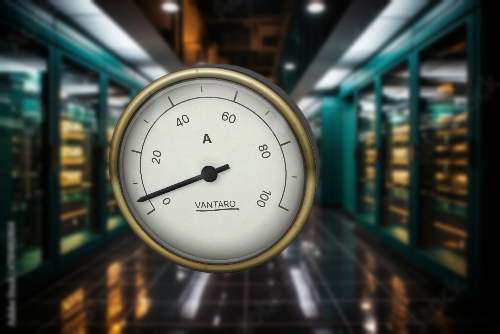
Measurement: 5
